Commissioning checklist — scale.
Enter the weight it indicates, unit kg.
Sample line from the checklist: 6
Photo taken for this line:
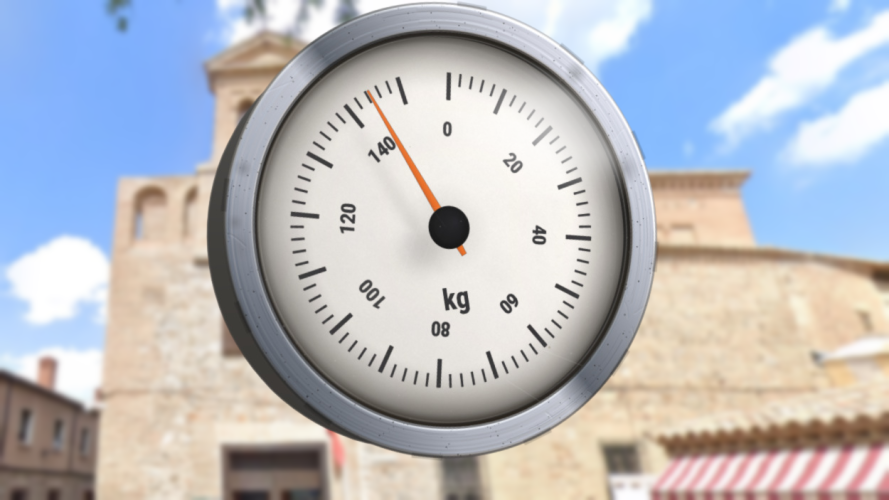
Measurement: 144
